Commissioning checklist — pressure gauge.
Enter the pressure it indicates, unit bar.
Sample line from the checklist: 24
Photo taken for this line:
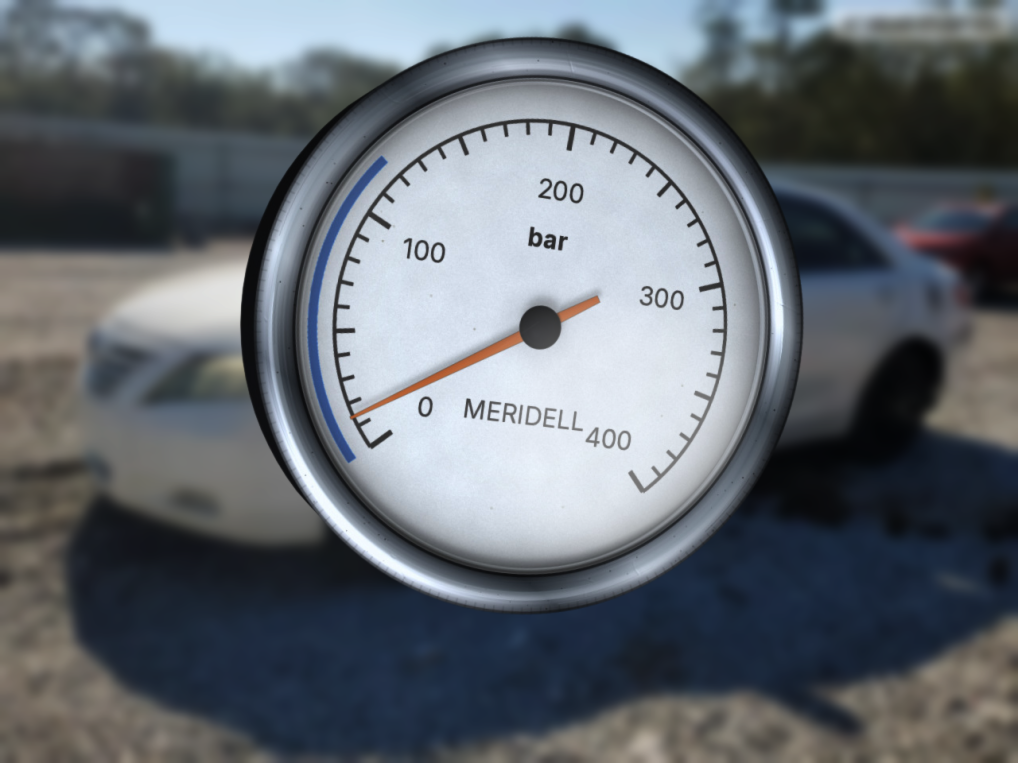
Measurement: 15
